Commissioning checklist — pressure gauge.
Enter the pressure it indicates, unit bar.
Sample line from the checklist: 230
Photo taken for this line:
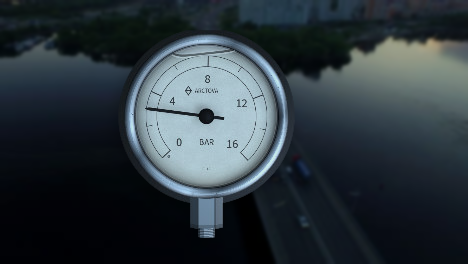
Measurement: 3
